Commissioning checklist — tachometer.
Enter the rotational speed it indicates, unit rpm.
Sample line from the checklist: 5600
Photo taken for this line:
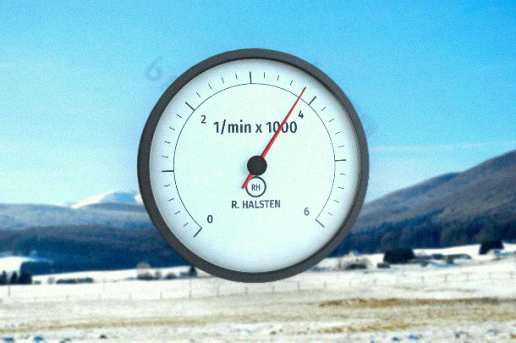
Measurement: 3800
